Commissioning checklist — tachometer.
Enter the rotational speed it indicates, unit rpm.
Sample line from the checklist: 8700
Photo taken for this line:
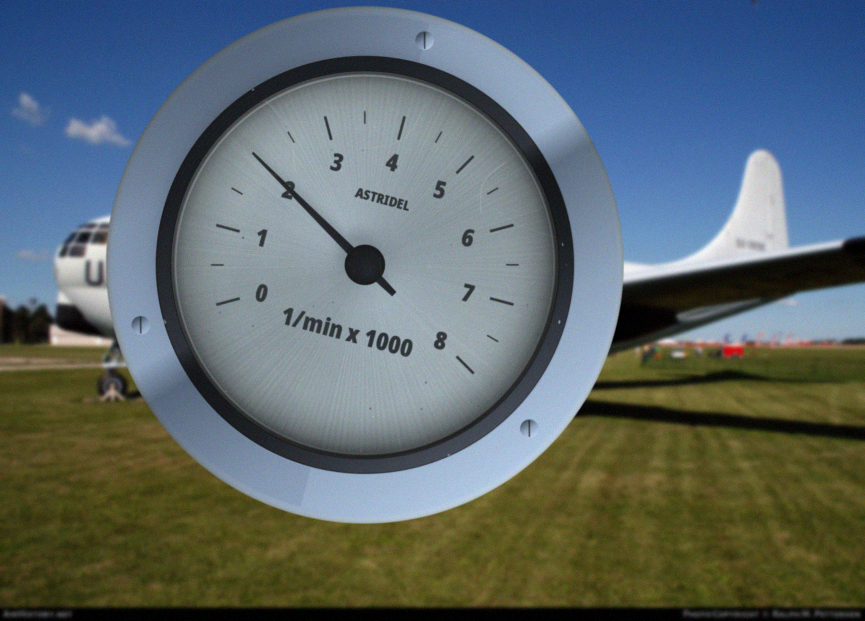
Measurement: 2000
